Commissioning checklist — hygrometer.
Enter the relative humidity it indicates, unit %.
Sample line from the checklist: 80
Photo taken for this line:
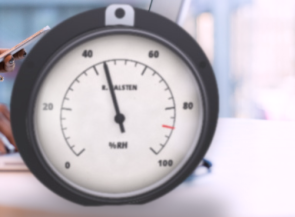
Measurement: 44
